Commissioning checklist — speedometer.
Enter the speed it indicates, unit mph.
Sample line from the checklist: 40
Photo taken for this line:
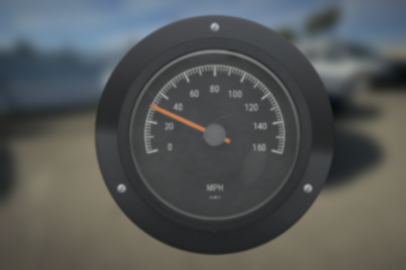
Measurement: 30
